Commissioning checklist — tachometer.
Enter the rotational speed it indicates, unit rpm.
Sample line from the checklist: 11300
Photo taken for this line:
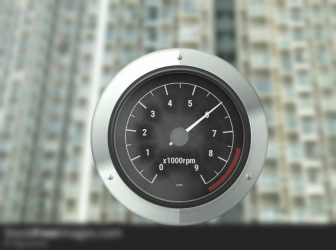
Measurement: 6000
